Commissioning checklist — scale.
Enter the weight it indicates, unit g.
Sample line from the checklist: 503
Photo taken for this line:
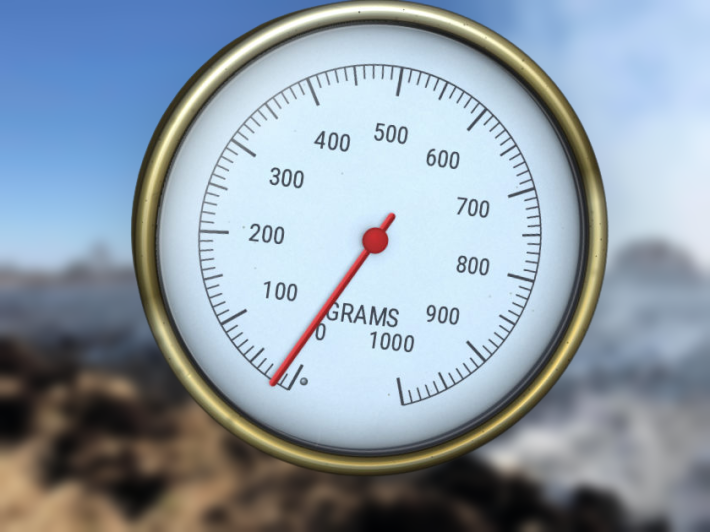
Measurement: 20
